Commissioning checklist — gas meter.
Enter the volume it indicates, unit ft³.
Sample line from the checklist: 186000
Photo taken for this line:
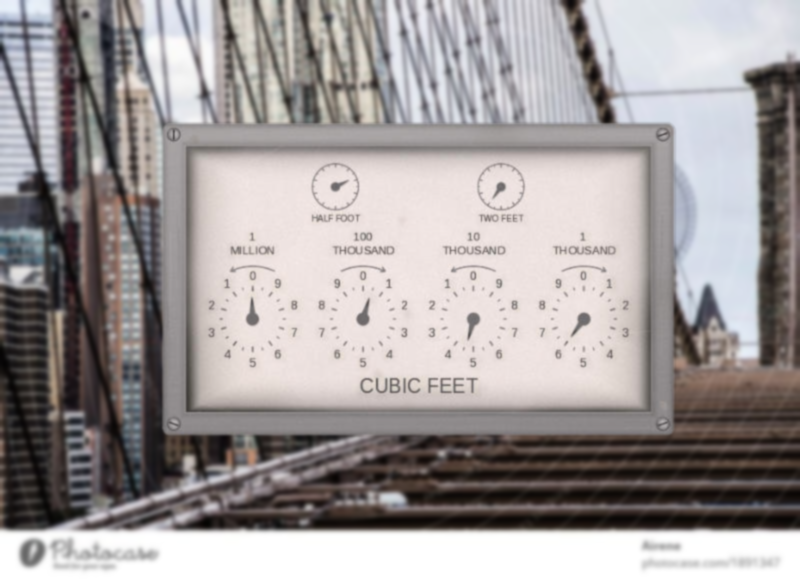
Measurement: 4600
